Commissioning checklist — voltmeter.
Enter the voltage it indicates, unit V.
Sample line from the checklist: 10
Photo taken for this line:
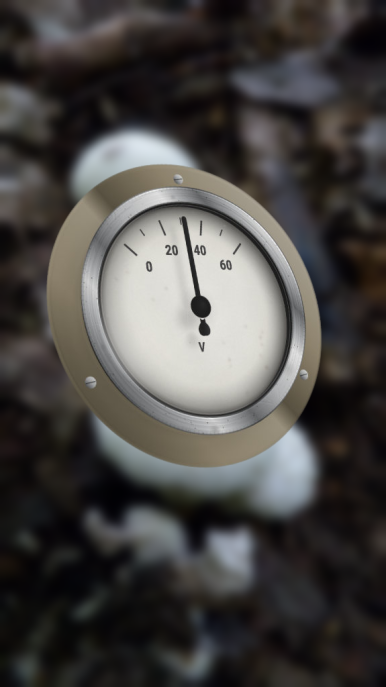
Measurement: 30
